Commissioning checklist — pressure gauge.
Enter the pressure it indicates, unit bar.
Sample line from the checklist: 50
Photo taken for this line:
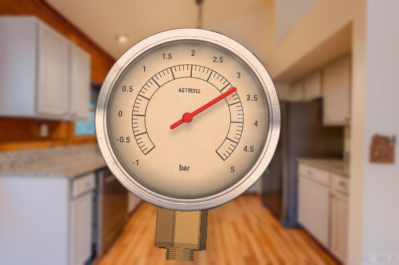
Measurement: 3.2
